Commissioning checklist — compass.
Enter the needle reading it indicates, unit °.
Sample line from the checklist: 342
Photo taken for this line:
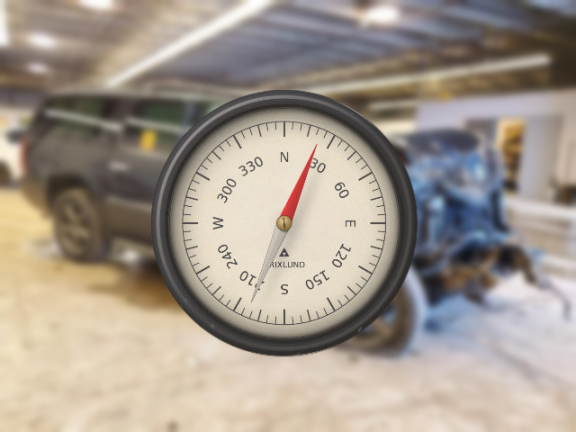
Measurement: 22.5
